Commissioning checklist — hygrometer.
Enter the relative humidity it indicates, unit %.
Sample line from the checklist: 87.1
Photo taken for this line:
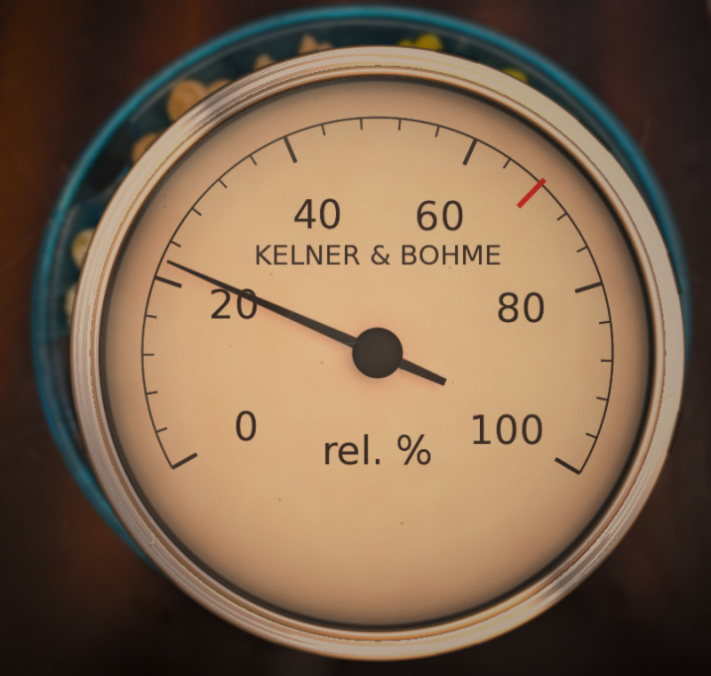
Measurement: 22
